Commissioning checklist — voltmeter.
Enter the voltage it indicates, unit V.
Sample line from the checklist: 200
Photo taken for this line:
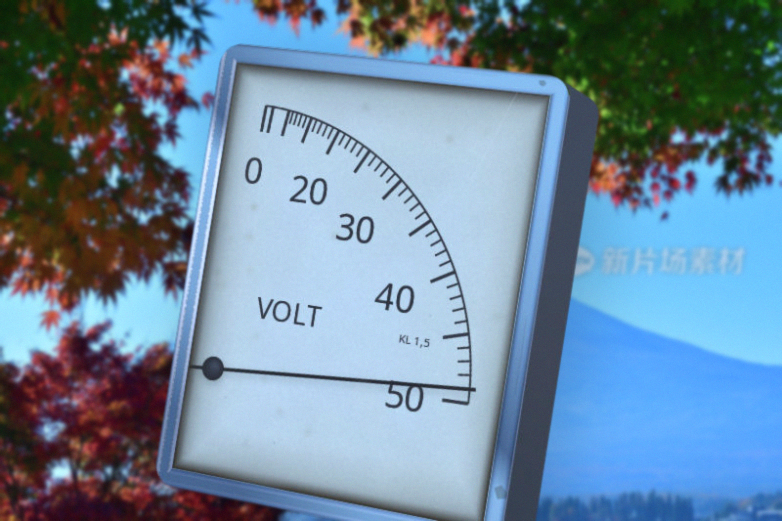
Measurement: 49
